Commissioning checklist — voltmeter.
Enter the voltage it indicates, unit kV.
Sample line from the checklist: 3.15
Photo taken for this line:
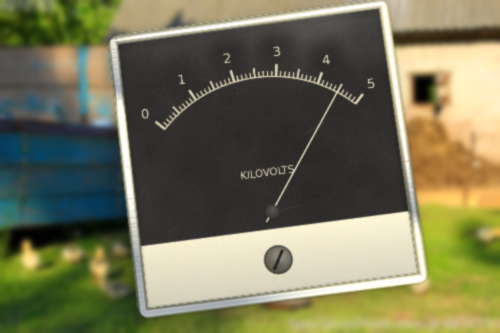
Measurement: 4.5
